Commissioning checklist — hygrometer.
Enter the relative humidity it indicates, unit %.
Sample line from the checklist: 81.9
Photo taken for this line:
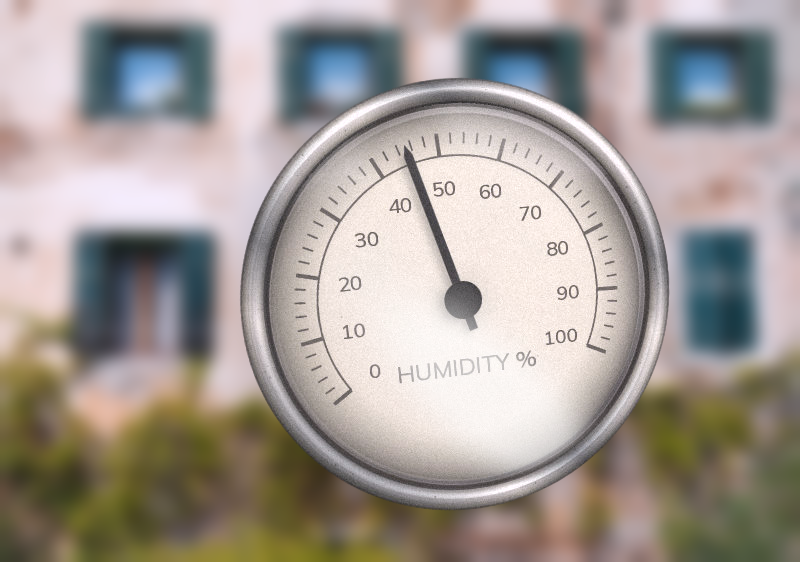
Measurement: 45
